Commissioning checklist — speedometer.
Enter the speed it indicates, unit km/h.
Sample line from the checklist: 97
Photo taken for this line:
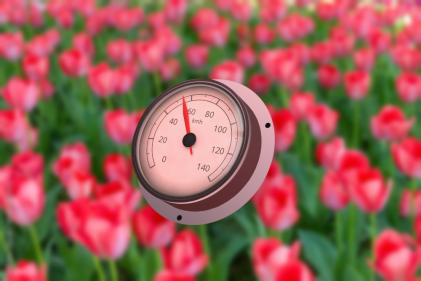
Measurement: 55
